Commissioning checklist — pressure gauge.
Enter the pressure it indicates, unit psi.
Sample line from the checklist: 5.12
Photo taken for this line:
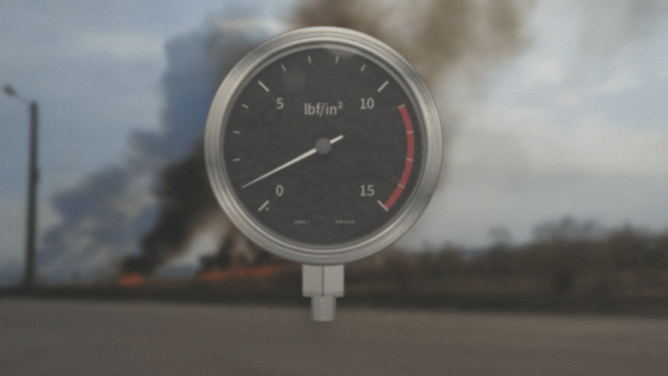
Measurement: 1
